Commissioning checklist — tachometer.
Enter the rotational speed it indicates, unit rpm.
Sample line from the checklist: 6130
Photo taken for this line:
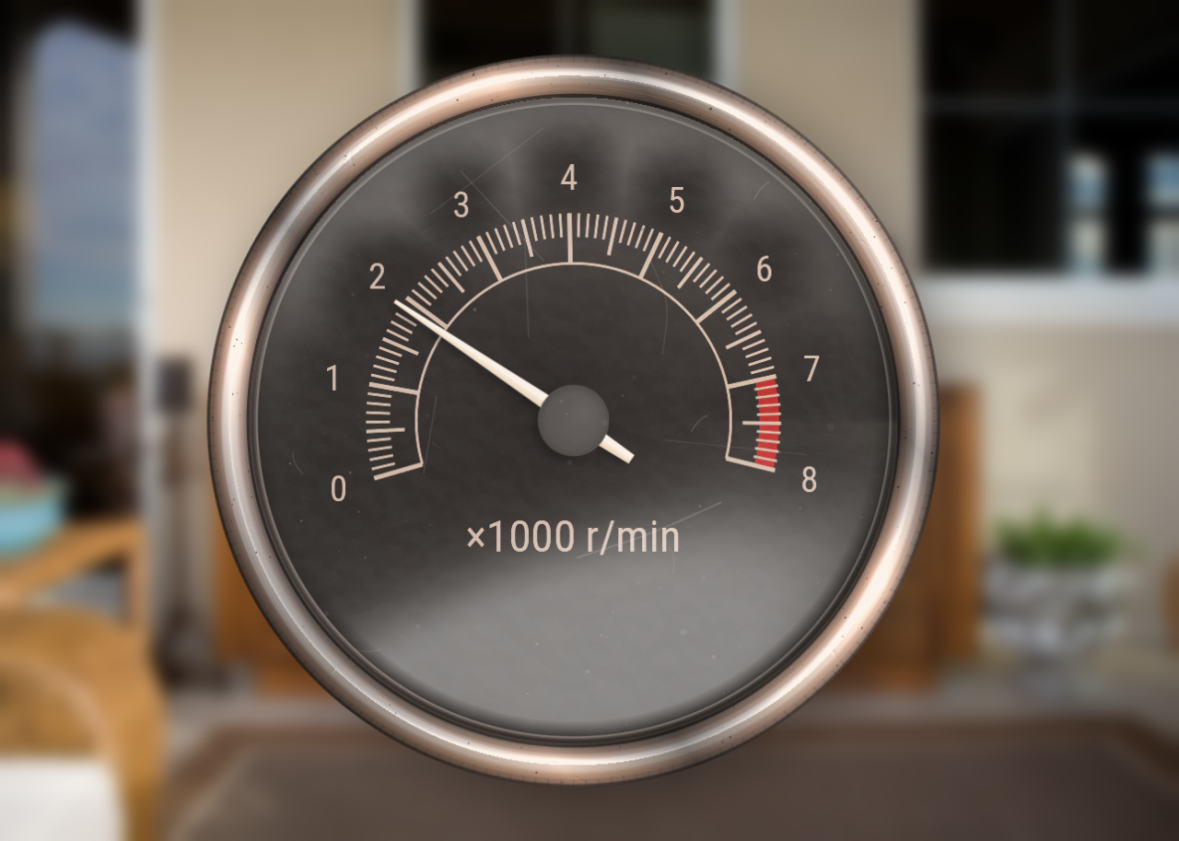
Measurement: 1900
